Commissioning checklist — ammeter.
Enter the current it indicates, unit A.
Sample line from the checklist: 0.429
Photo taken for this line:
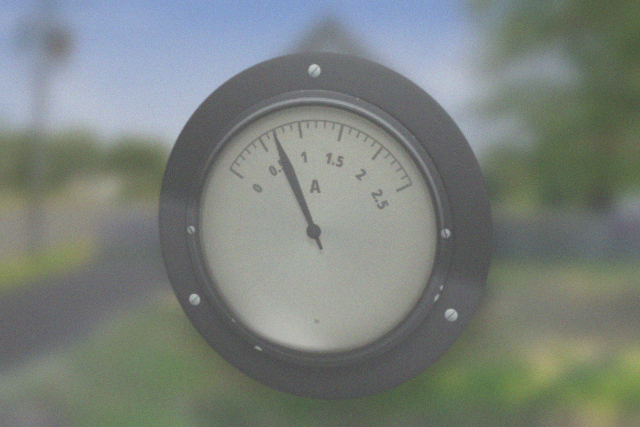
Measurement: 0.7
